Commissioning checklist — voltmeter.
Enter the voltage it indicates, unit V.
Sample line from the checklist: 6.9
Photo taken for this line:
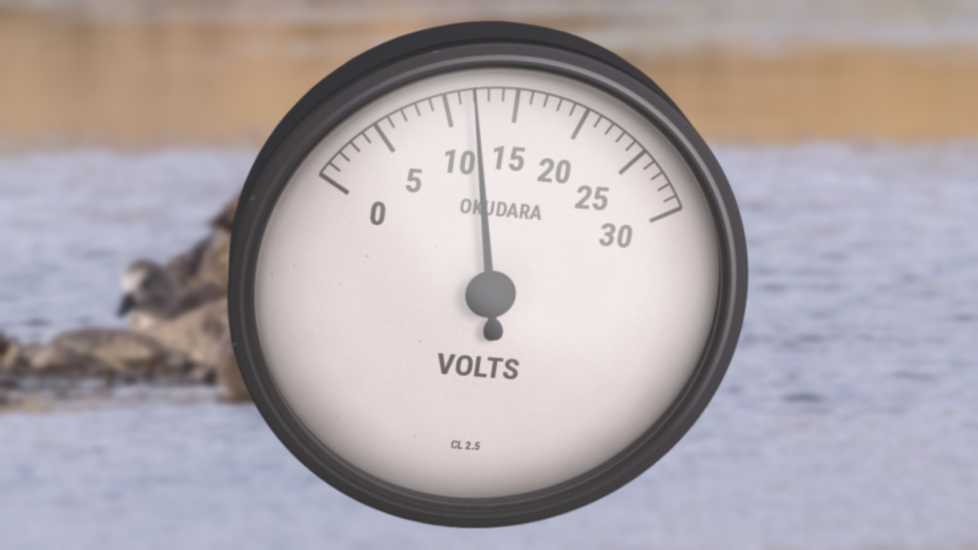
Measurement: 12
